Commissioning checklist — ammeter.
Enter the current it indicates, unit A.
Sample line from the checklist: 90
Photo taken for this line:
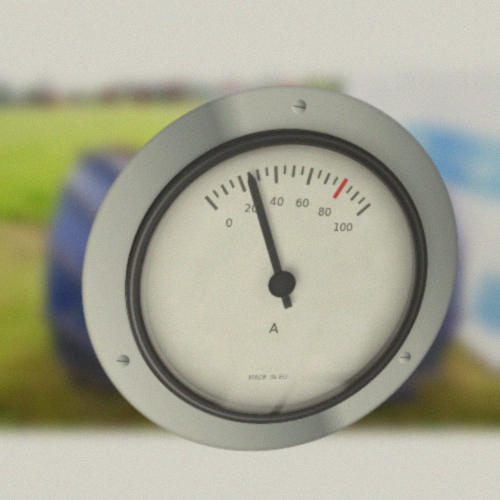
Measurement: 25
